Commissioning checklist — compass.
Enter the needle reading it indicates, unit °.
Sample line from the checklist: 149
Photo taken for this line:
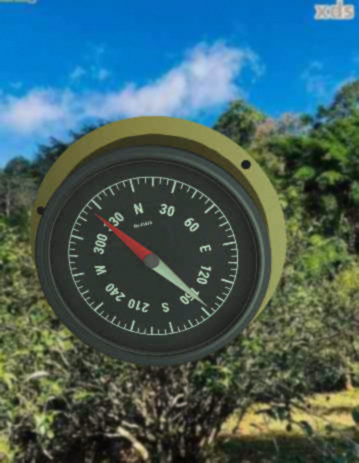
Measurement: 325
